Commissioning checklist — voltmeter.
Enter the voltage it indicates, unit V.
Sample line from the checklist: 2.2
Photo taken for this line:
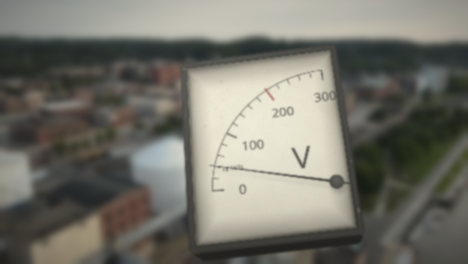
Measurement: 40
